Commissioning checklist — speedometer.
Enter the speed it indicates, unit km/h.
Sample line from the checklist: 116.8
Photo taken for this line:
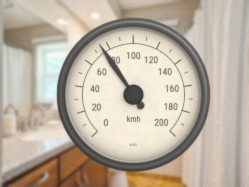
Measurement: 75
